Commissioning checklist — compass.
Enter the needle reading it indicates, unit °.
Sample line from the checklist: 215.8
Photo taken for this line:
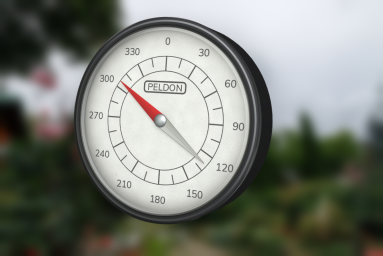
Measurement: 307.5
